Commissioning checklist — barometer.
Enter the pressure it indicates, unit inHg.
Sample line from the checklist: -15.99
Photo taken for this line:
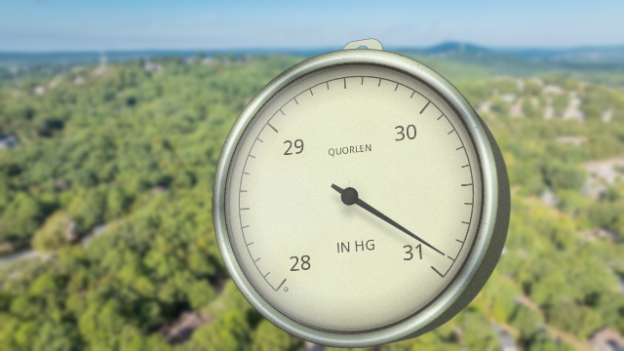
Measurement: 30.9
